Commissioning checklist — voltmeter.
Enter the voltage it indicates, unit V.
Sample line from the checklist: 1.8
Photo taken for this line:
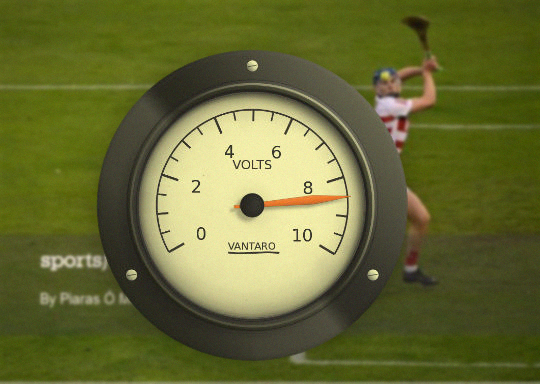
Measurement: 8.5
